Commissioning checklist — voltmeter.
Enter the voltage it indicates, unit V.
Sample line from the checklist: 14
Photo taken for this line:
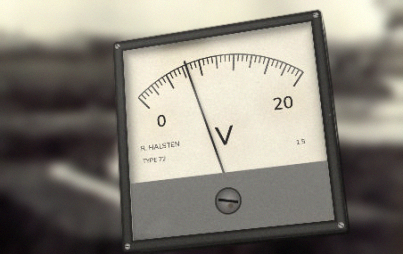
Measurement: 6.5
